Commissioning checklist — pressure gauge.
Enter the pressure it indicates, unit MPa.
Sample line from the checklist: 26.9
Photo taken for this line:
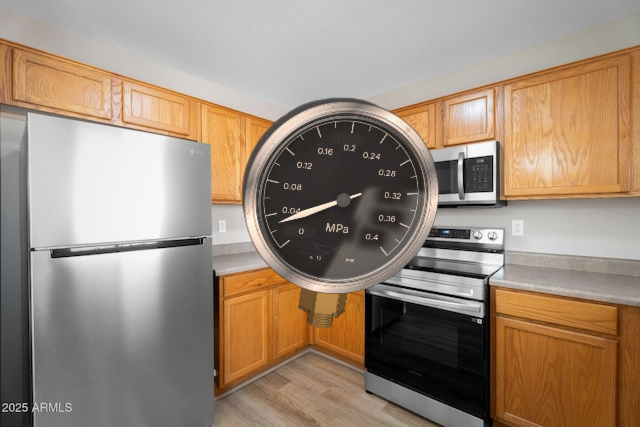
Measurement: 0.03
